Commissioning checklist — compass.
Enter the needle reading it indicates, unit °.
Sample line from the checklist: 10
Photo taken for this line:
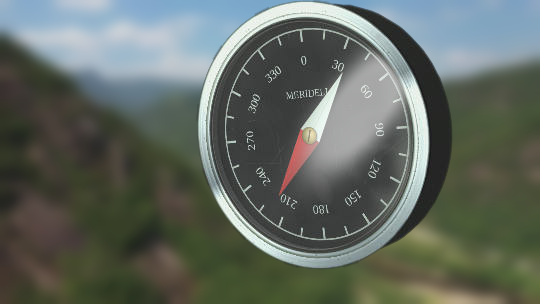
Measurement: 217.5
